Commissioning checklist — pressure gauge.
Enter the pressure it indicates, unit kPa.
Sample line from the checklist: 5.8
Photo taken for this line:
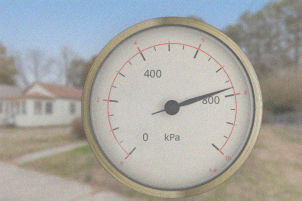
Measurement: 775
